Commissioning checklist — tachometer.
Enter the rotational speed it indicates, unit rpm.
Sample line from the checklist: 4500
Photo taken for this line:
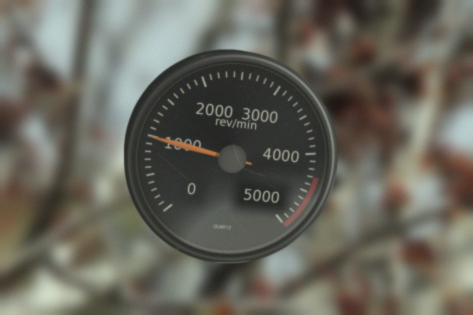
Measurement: 1000
